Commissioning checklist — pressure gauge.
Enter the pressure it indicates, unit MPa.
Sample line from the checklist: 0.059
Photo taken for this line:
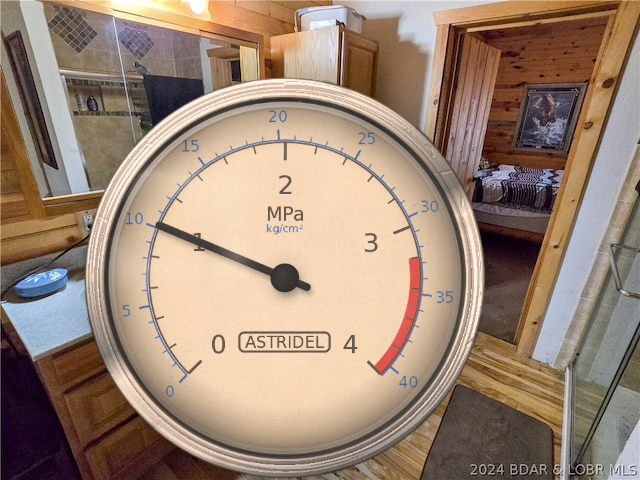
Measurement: 1
